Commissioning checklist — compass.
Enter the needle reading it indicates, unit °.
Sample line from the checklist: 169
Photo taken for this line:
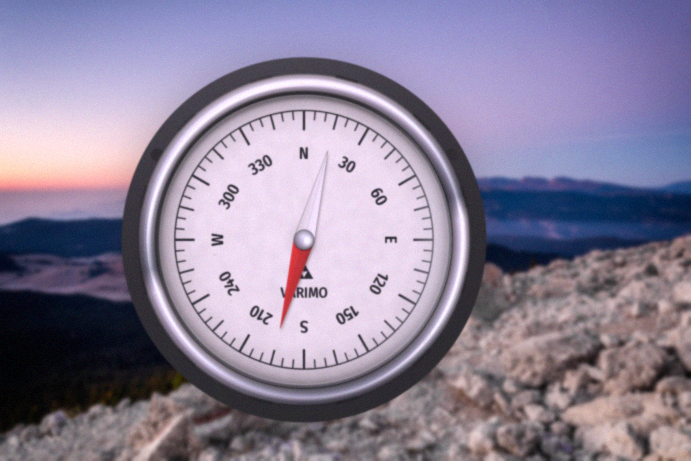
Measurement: 195
